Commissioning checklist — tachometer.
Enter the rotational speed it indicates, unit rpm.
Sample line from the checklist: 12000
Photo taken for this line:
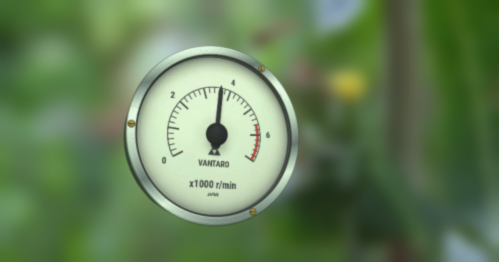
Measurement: 3600
